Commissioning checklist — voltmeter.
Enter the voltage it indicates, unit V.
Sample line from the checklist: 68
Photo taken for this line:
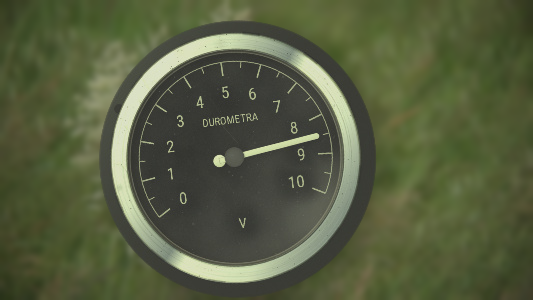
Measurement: 8.5
